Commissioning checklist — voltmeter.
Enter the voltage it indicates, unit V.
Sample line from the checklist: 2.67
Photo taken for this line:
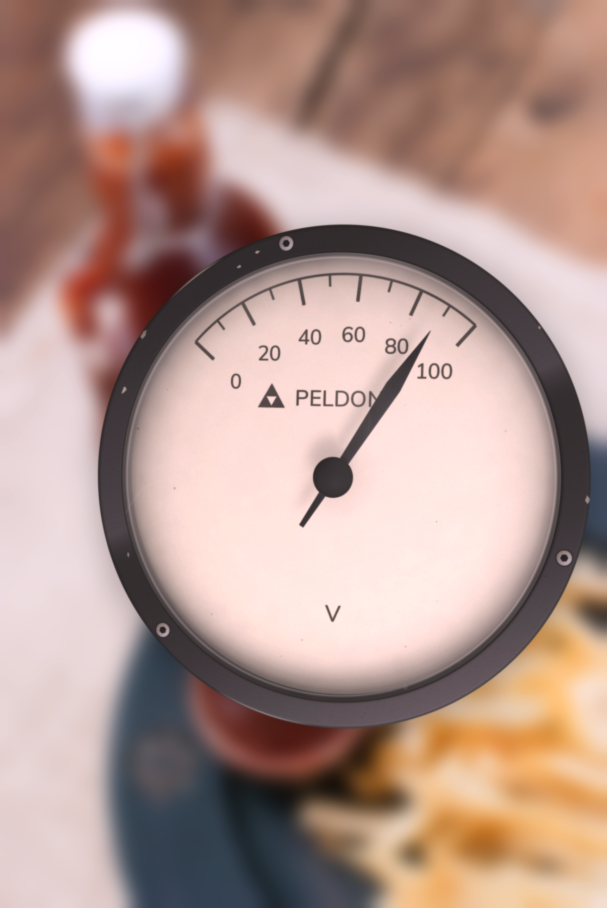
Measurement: 90
